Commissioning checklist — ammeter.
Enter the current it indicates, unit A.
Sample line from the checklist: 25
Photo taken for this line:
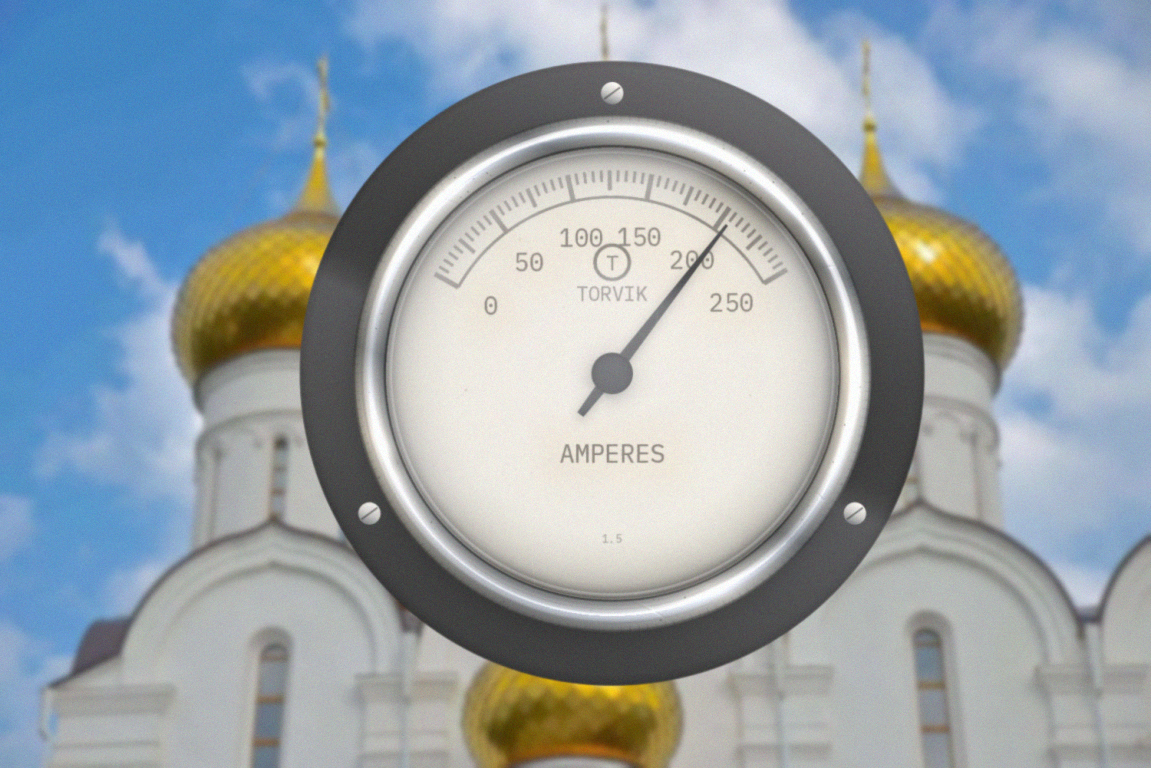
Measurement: 205
